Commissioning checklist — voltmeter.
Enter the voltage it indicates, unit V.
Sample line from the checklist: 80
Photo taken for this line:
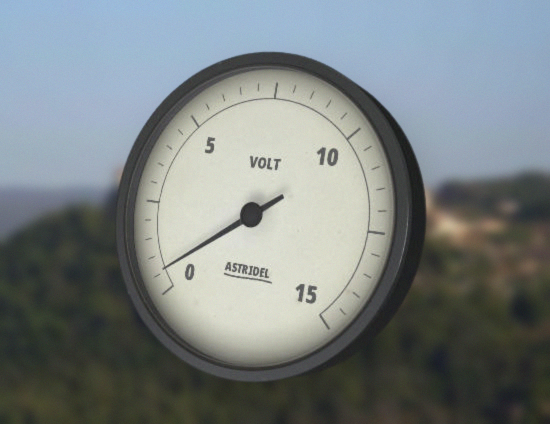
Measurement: 0.5
